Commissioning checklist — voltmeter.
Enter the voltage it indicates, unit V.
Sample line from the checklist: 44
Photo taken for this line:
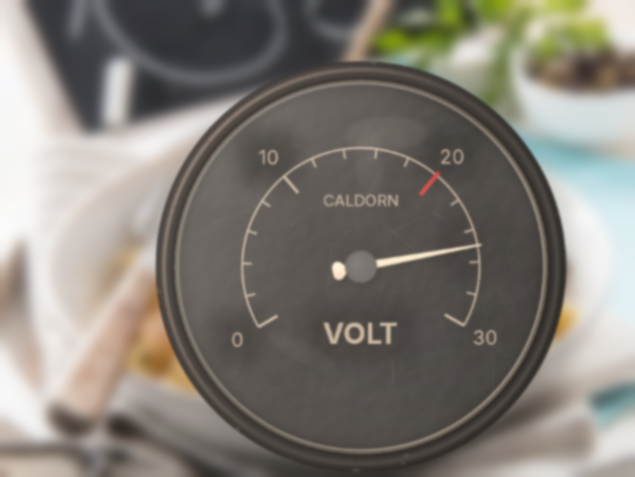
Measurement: 25
